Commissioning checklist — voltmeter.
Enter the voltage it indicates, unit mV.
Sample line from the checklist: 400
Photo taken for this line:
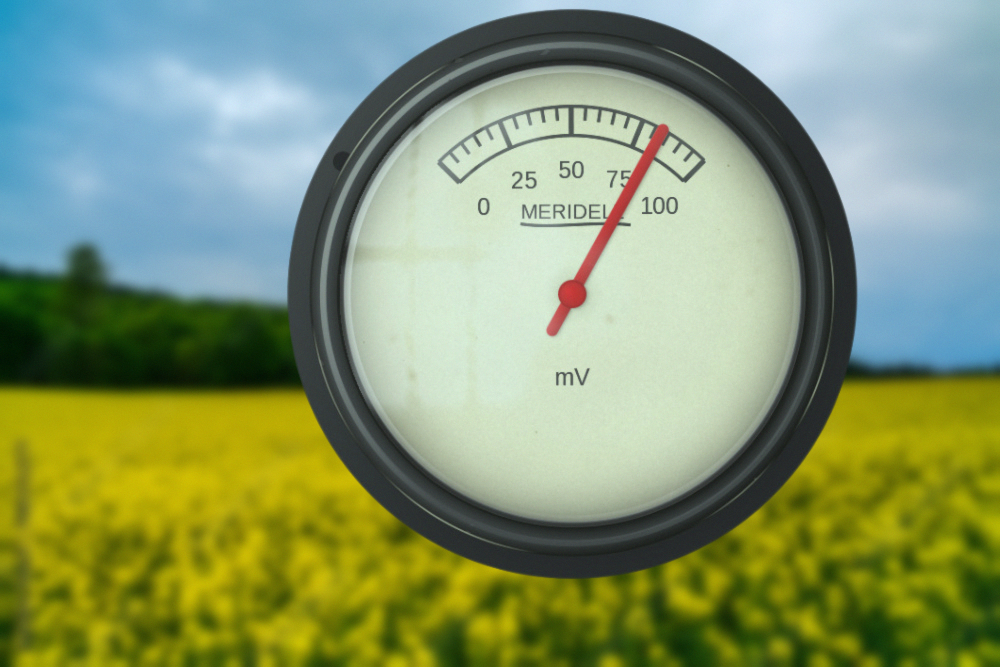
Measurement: 82.5
